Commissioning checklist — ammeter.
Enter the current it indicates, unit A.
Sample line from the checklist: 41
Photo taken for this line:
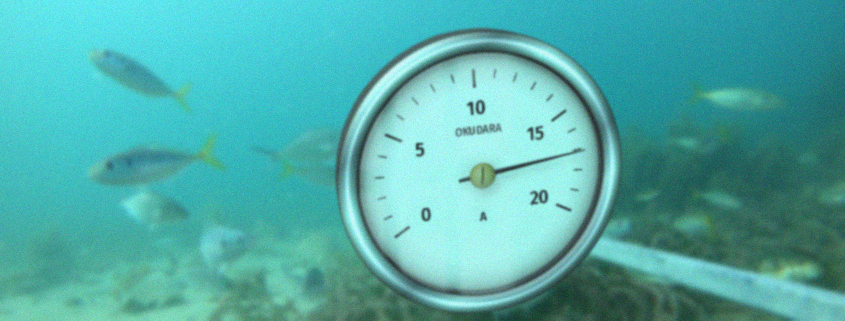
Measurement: 17
